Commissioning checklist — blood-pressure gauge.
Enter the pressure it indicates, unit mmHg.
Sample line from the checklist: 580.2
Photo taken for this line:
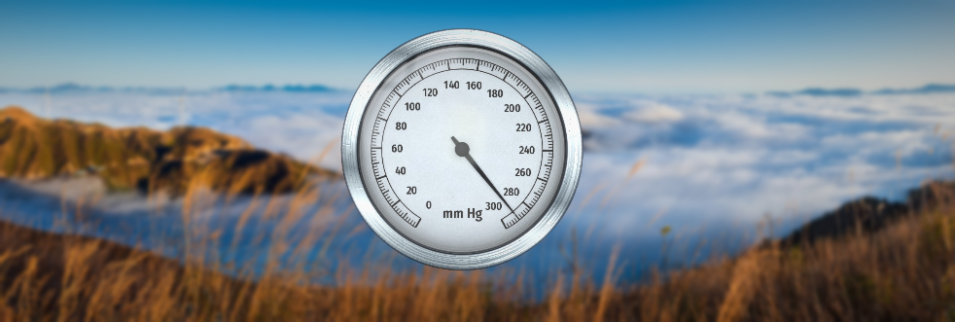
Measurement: 290
